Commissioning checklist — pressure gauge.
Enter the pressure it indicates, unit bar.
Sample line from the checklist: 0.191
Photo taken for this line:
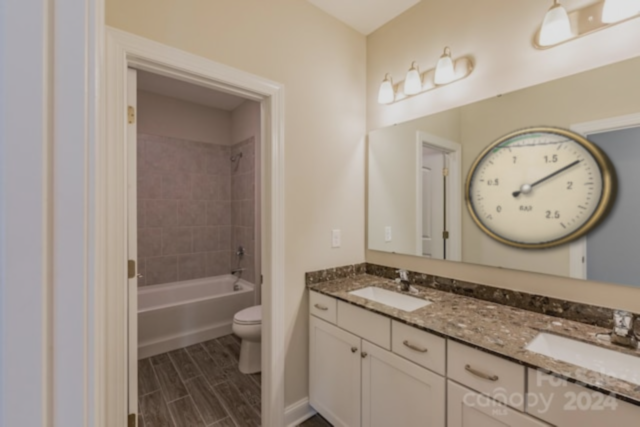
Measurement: 1.75
